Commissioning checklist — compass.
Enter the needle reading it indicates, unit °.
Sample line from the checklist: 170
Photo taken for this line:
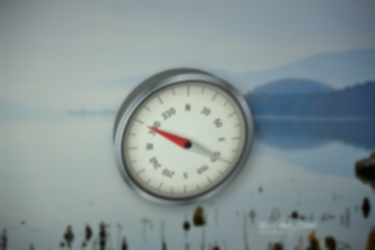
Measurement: 300
